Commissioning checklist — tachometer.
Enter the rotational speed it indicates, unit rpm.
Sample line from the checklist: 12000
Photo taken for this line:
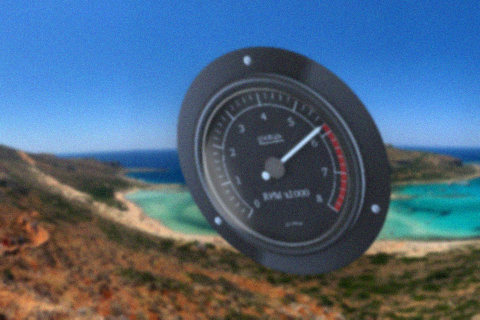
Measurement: 5800
